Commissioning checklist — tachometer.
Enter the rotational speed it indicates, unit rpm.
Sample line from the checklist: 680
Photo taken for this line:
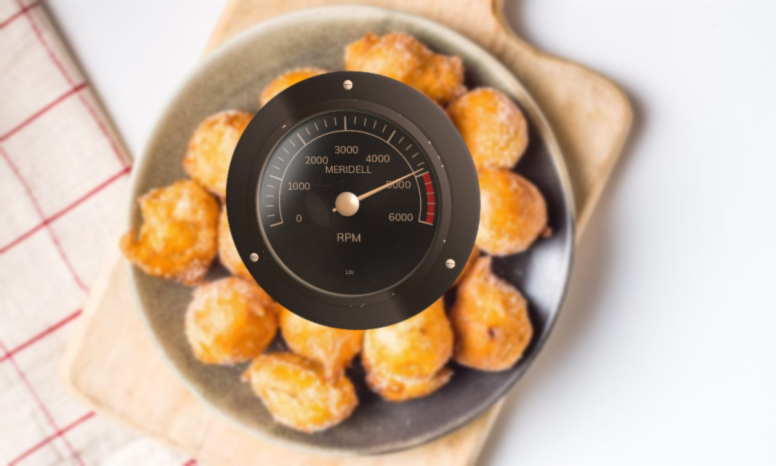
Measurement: 4900
